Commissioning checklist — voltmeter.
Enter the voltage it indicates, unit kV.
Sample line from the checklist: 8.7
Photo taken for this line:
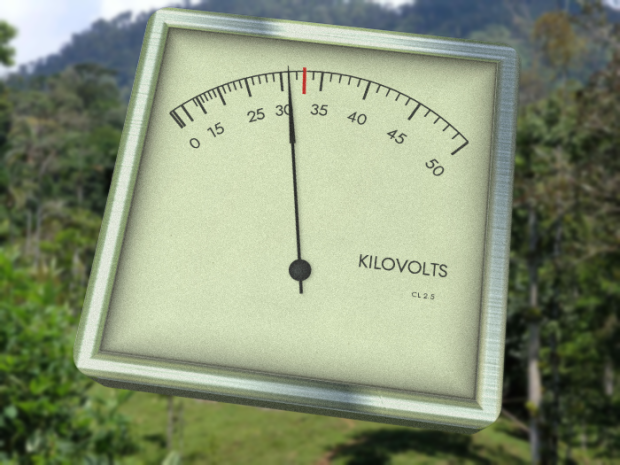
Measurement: 31
